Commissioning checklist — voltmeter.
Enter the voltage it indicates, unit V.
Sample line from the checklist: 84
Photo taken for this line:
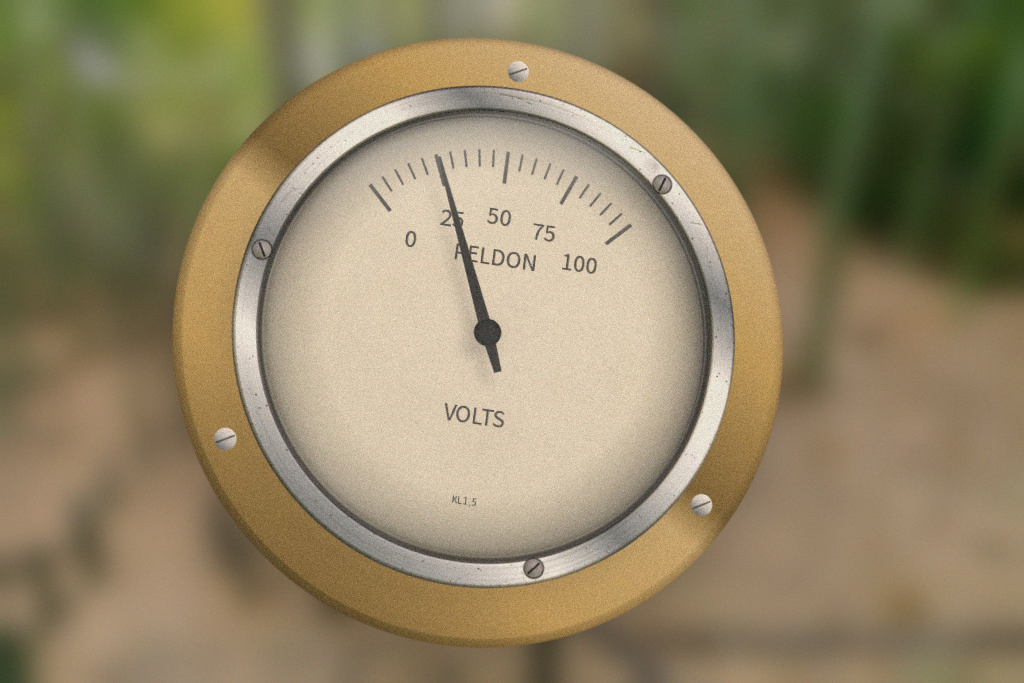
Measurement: 25
